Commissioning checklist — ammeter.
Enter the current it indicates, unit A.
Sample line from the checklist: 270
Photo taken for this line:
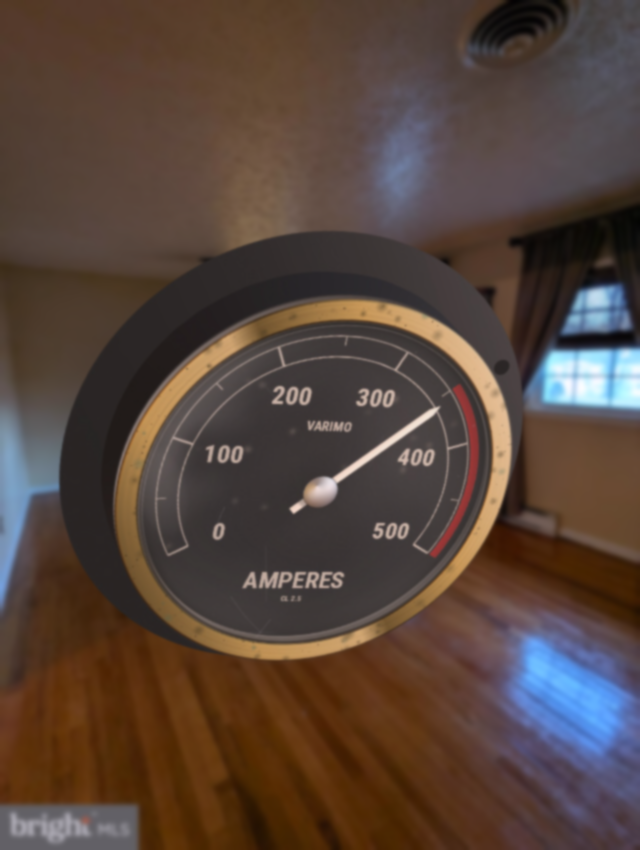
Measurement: 350
